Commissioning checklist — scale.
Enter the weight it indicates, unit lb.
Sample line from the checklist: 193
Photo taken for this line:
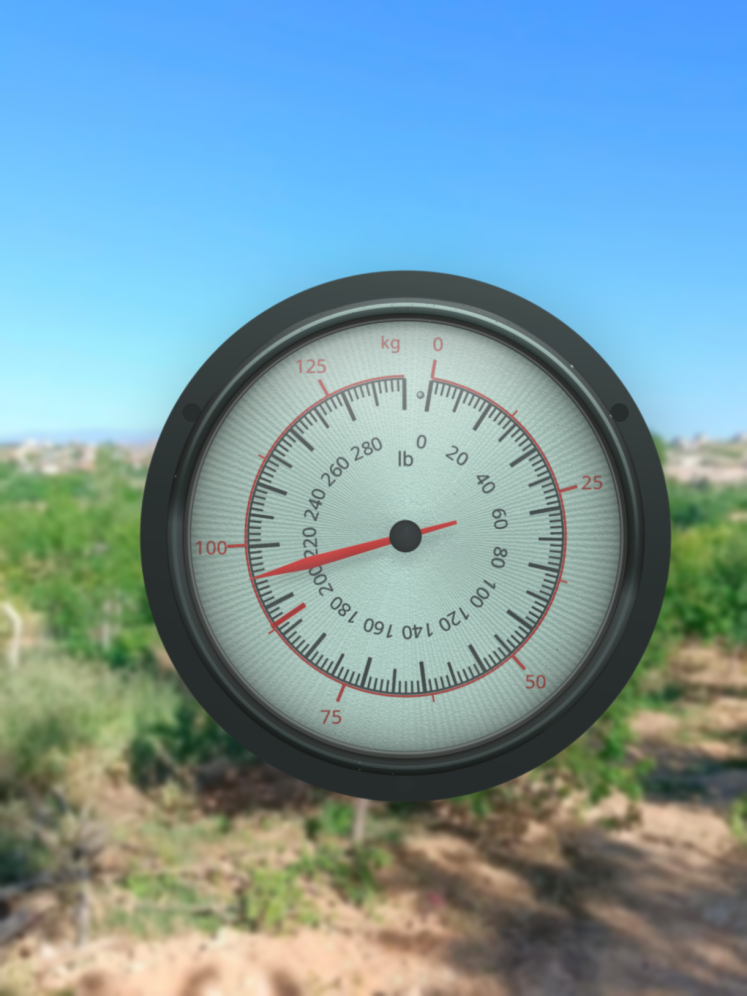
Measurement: 210
